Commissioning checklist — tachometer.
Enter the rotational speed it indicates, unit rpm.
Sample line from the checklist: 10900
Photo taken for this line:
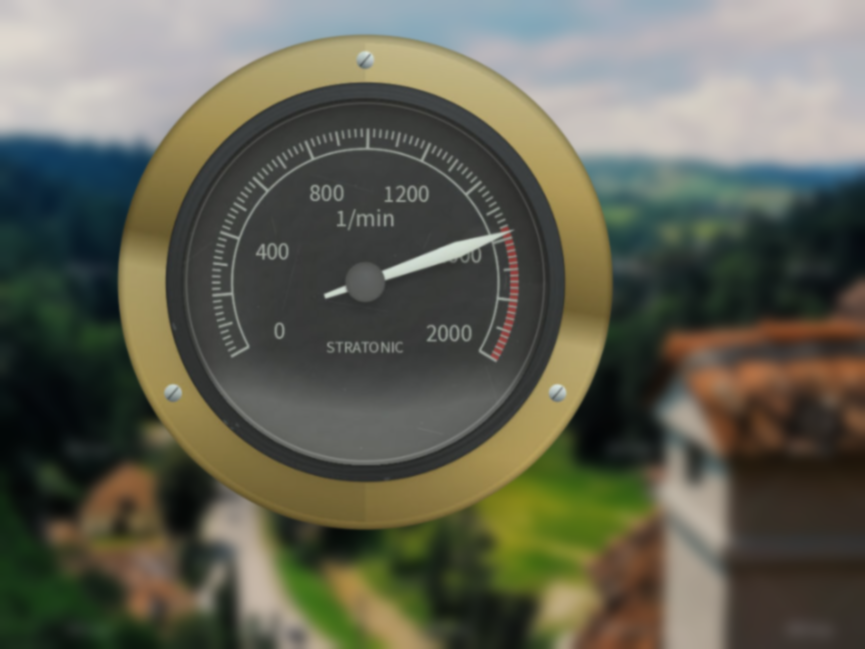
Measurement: 1580
